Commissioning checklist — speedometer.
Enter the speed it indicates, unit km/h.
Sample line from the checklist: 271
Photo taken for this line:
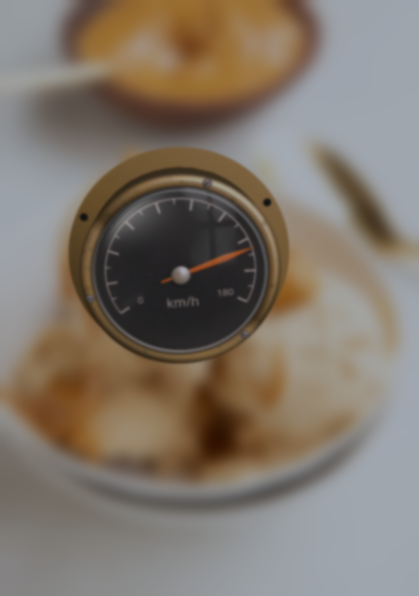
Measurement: 145
